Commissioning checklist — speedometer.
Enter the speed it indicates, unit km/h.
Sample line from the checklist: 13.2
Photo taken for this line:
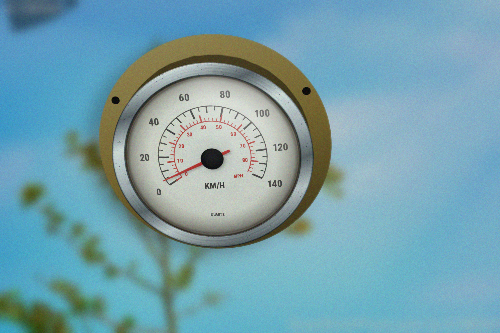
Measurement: 5
